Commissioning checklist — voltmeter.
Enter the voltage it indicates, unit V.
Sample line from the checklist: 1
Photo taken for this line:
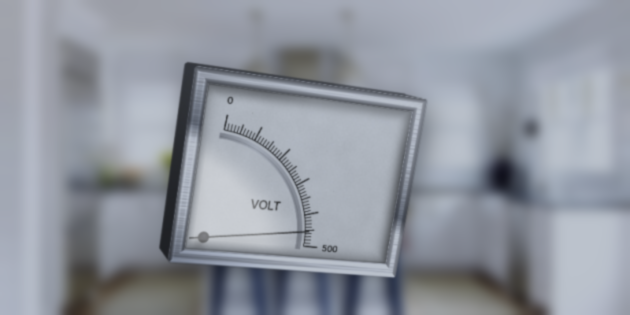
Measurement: 450
